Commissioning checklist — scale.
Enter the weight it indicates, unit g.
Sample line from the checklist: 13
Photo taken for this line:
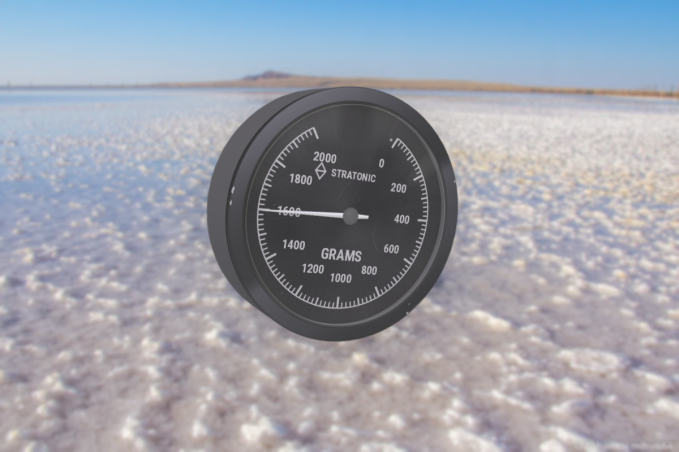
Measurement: 1600
